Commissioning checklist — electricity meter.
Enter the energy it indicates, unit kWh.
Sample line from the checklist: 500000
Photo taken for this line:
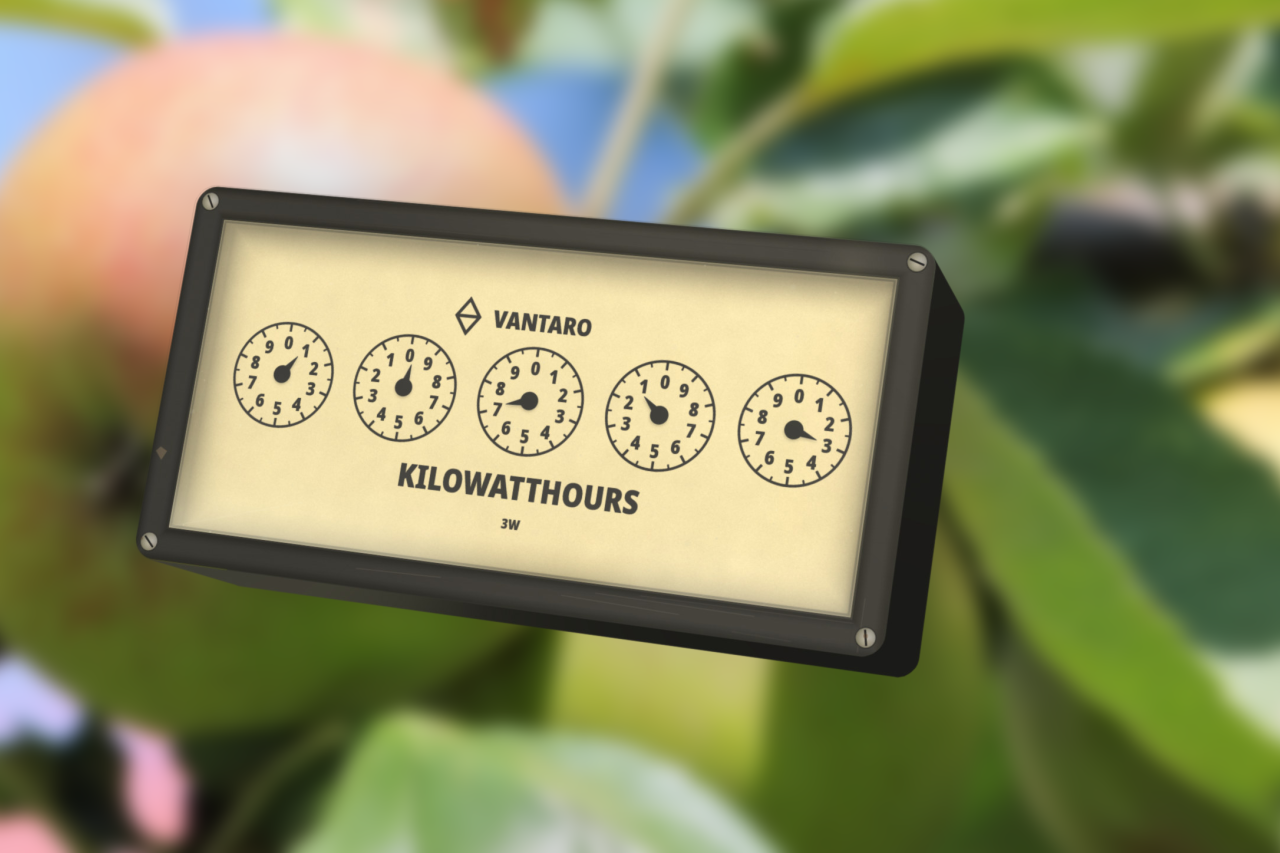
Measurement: 9713
